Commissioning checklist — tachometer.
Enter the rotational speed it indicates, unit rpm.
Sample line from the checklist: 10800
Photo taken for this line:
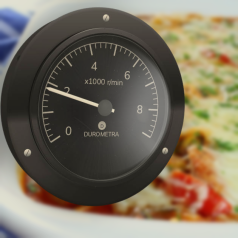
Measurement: 1800
